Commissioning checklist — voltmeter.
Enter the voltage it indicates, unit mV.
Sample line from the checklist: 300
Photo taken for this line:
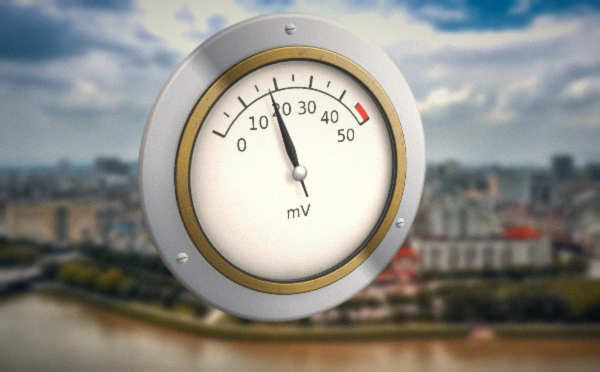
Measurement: 17.5
